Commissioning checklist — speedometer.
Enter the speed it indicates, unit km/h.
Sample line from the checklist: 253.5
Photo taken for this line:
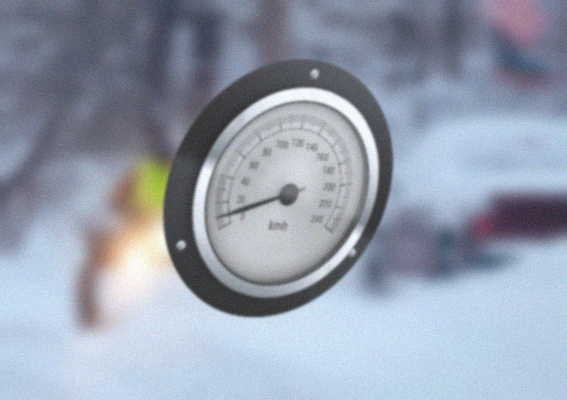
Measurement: 10
